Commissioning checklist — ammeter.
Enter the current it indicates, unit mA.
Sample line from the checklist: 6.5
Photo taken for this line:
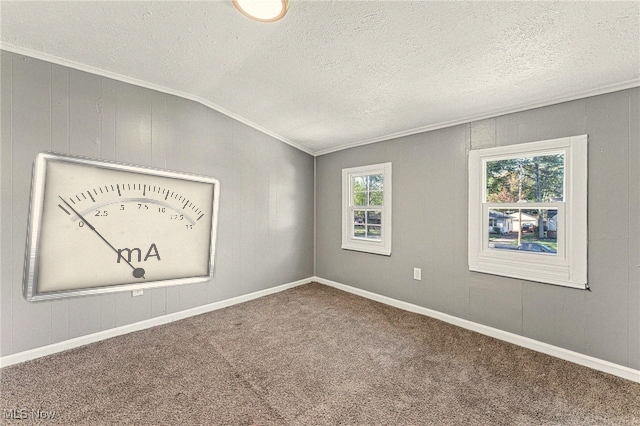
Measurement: 0.5
